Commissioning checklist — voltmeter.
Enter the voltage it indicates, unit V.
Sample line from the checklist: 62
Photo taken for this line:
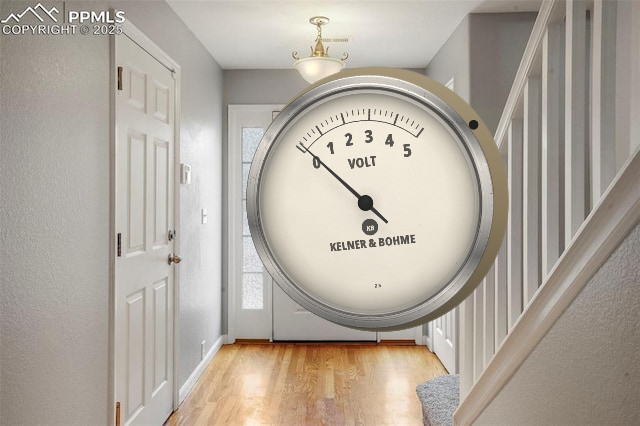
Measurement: 0.2
